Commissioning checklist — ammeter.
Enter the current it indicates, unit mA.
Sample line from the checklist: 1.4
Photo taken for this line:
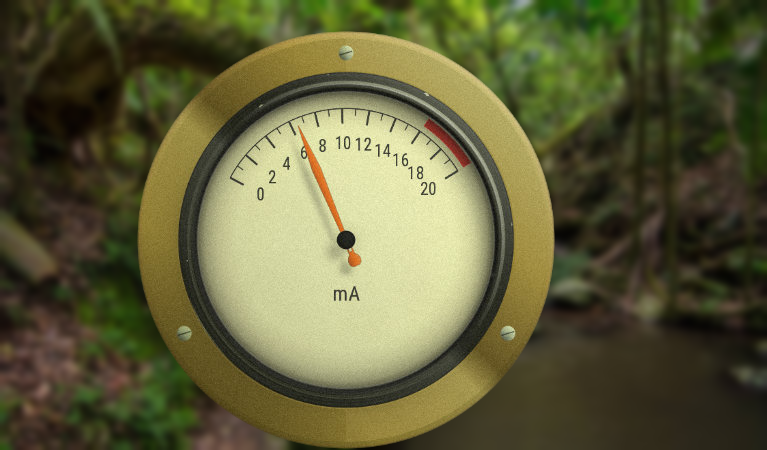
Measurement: 6.5
